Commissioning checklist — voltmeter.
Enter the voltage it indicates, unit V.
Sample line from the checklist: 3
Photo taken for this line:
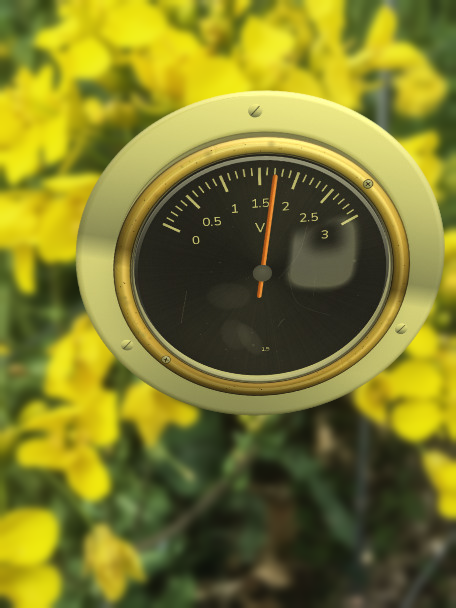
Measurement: 1.7
